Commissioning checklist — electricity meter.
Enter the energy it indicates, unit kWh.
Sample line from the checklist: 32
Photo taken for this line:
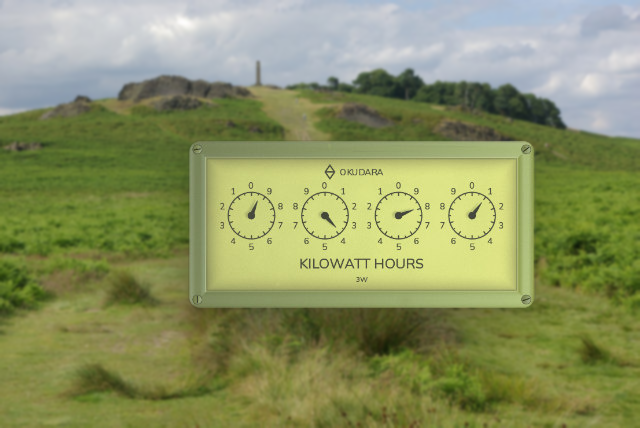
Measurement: 9381
